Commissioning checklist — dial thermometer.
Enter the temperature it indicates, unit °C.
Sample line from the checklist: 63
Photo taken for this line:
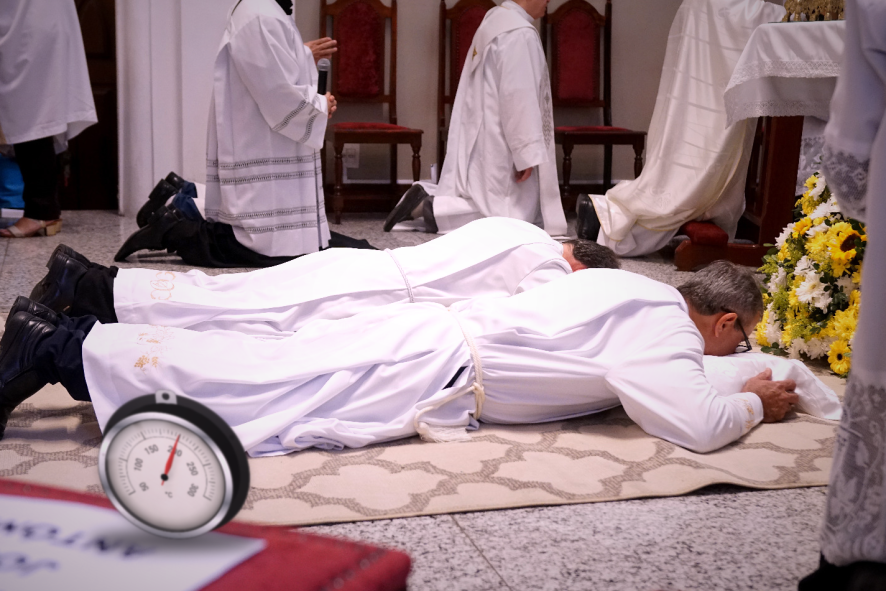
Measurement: 200
